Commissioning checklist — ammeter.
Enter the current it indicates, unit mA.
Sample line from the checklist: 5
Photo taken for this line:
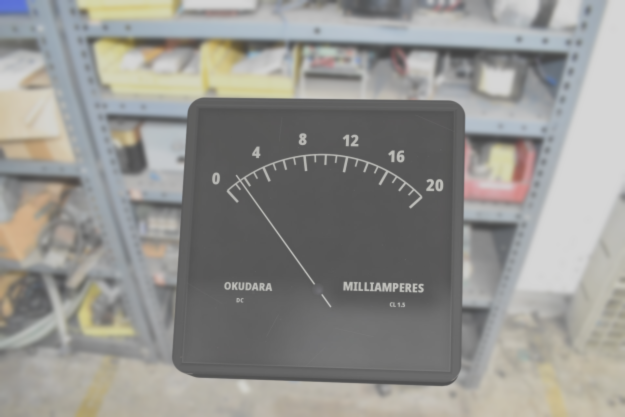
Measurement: 1.5
